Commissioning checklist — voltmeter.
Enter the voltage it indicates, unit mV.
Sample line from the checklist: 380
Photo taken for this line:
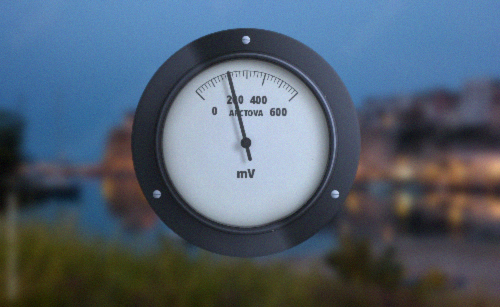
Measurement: 200
